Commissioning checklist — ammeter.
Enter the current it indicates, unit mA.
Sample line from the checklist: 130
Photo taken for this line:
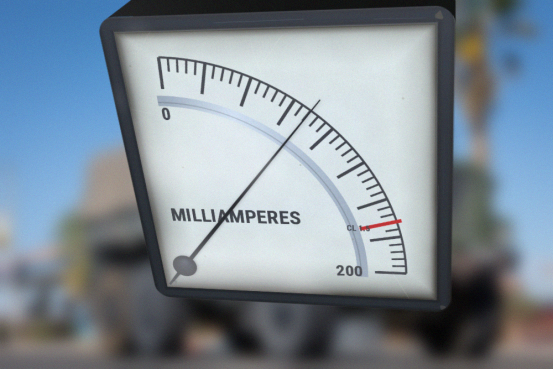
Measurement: 85
